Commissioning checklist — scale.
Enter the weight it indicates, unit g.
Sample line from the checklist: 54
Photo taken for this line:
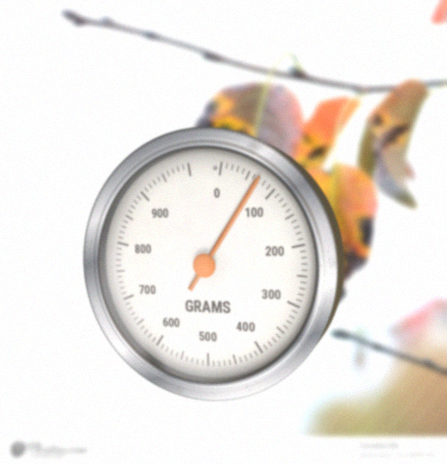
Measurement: 70
